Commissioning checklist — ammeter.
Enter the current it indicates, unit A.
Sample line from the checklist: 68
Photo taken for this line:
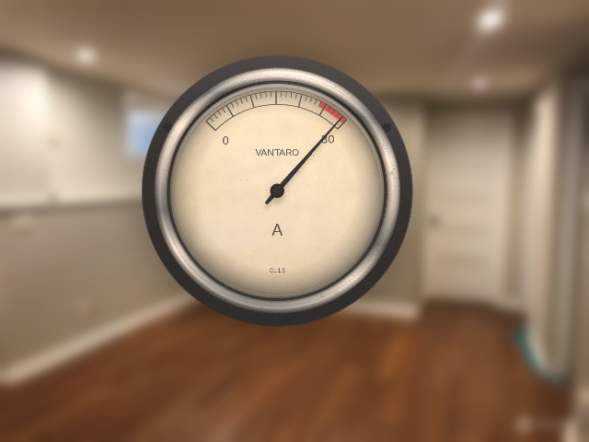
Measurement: 29
